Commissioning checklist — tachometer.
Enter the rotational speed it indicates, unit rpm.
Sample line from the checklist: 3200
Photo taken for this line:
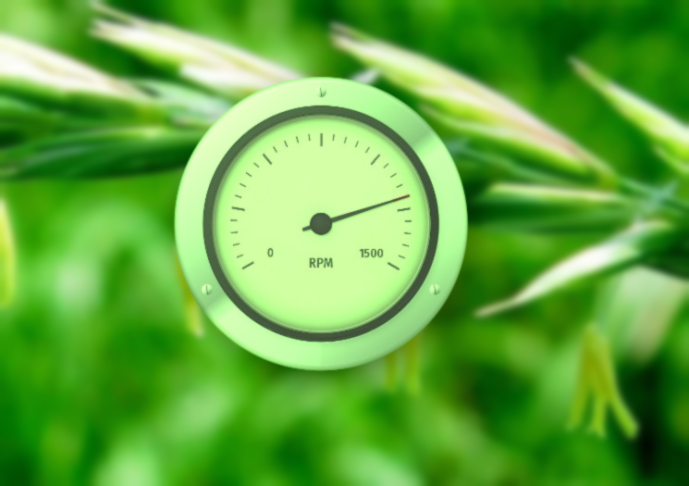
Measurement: 1200
